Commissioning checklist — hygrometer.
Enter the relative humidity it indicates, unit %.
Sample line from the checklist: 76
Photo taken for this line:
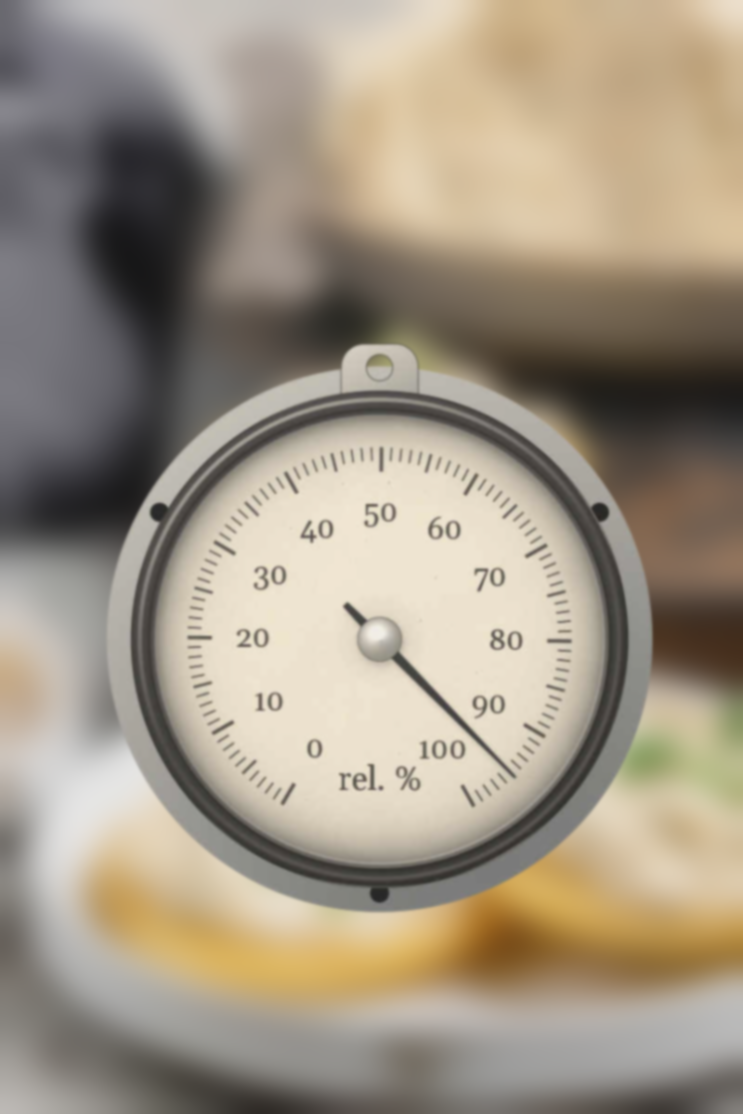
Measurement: 95
